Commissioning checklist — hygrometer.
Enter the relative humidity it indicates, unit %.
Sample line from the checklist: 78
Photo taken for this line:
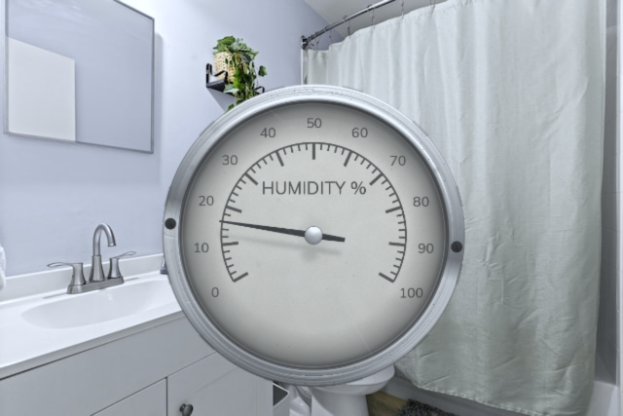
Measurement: 16
